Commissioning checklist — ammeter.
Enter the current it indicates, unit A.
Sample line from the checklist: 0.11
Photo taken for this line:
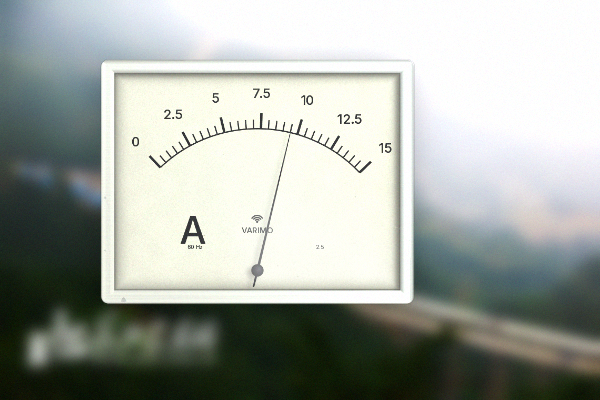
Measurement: 9.5
